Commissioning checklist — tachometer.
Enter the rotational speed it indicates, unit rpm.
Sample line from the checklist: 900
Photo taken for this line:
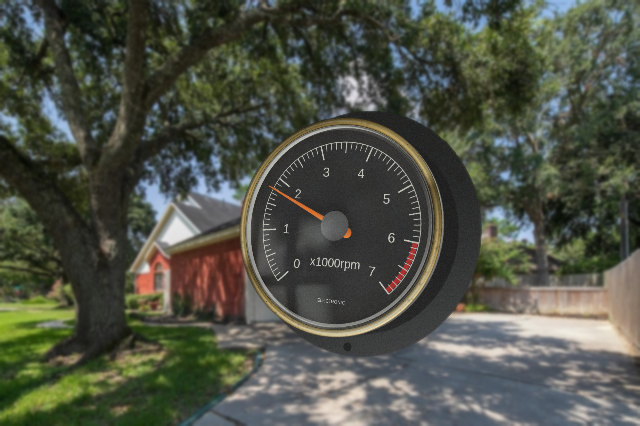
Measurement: 1800
